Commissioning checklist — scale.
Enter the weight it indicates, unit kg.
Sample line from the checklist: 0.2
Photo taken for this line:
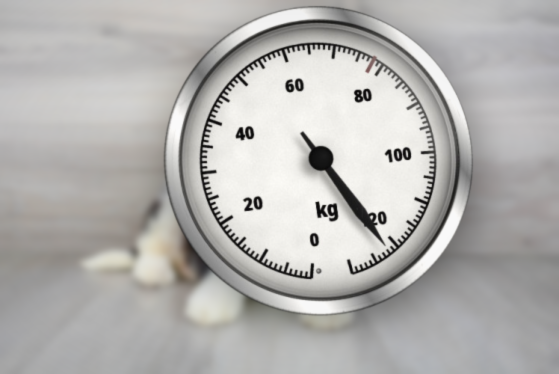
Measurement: 122
